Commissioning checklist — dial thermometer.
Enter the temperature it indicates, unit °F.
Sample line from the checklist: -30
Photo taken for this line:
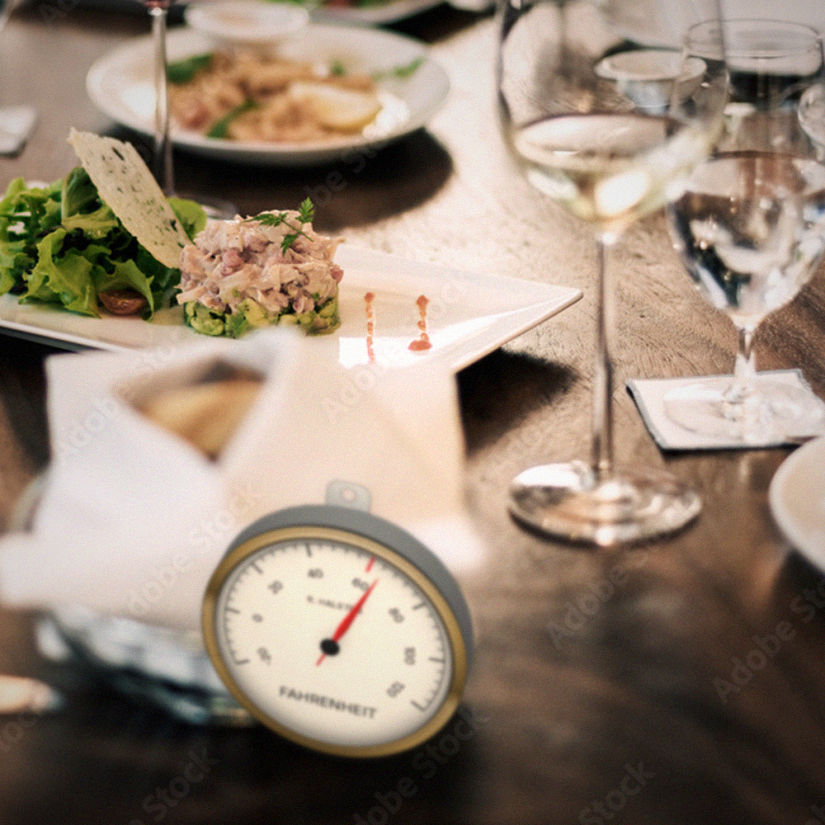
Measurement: 64
